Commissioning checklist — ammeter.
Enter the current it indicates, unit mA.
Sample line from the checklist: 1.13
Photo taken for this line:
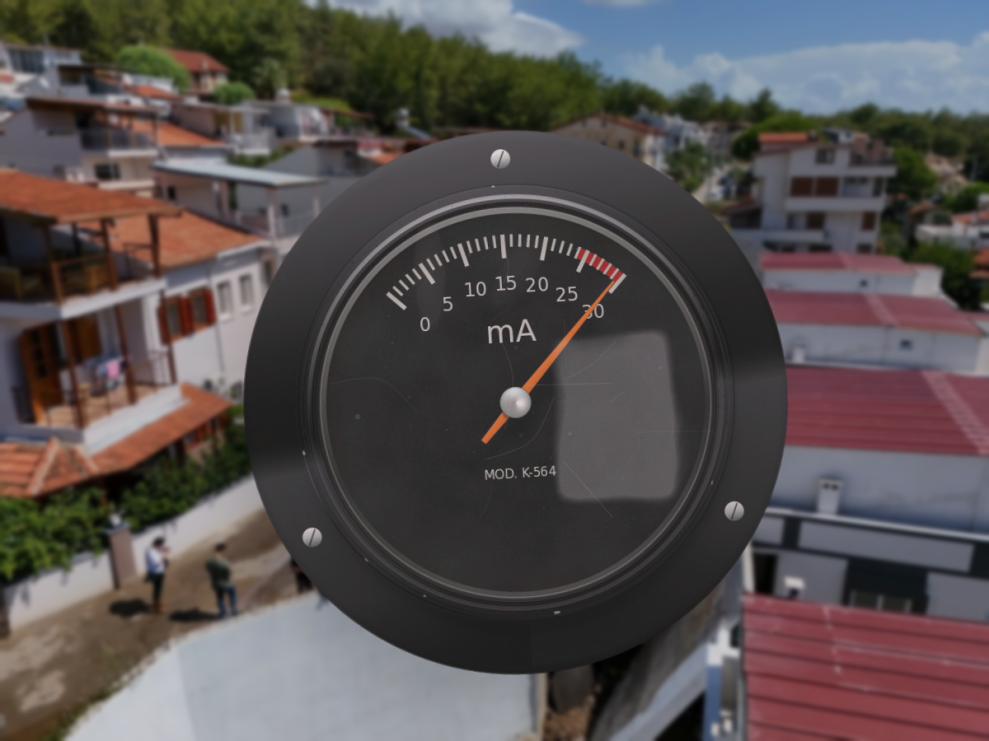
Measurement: 29.5
